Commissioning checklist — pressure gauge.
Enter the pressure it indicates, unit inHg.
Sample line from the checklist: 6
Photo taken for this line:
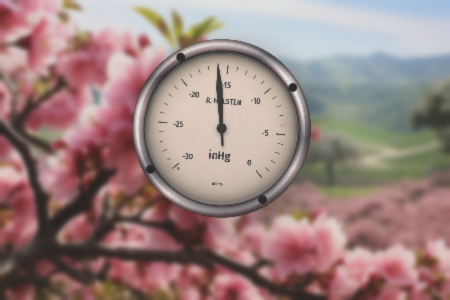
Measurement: -16
